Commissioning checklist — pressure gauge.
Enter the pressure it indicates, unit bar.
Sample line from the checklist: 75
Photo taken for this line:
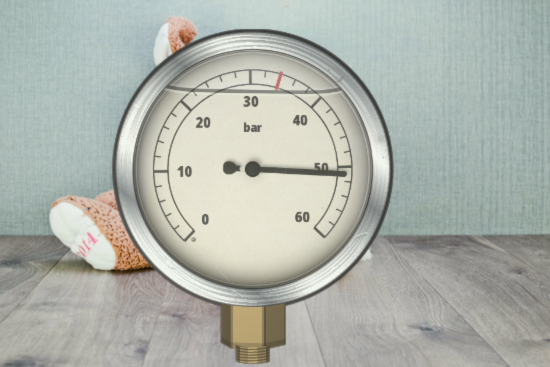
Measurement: 51
